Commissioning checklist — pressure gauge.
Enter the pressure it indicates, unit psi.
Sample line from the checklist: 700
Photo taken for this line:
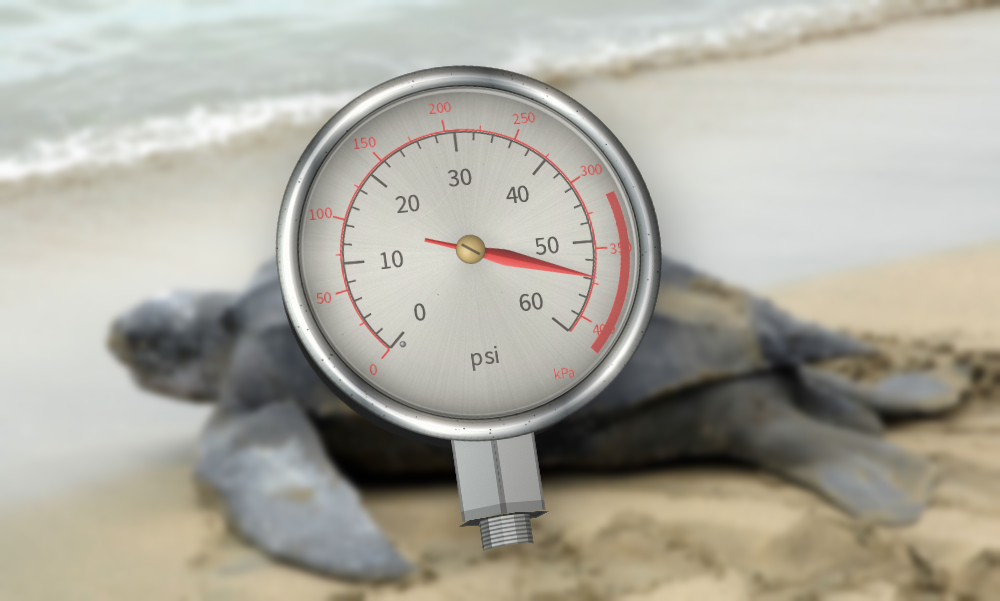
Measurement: 54
